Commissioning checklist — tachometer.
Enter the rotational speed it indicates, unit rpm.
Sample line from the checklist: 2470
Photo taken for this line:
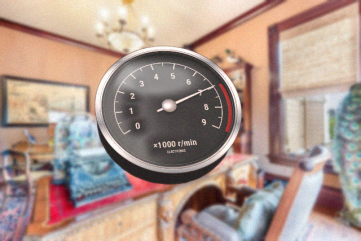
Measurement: 7000
